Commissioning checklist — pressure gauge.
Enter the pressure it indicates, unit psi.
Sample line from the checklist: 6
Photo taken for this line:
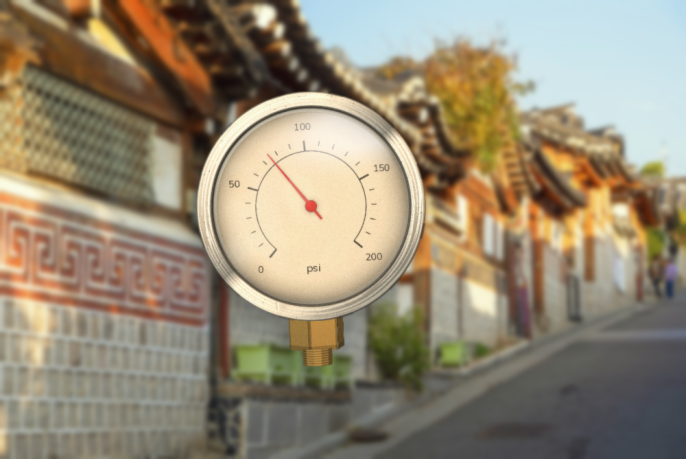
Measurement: 75
